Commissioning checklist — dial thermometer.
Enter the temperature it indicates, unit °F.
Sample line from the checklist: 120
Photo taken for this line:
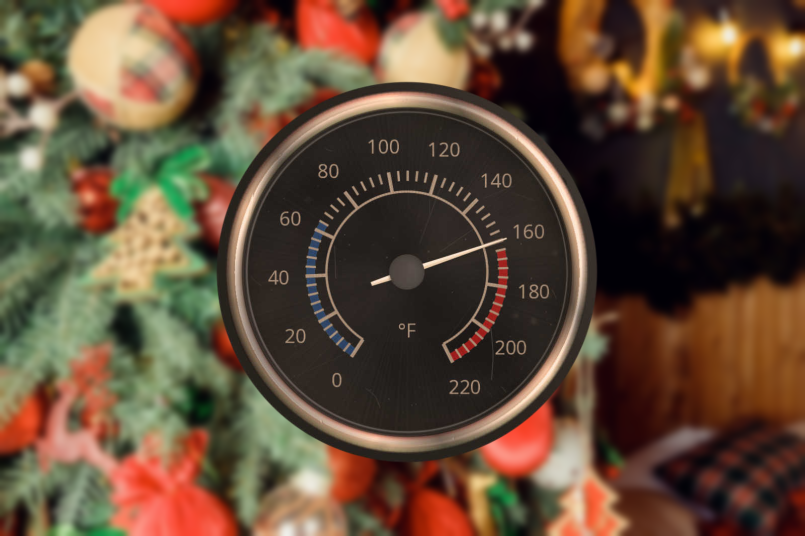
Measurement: 160
